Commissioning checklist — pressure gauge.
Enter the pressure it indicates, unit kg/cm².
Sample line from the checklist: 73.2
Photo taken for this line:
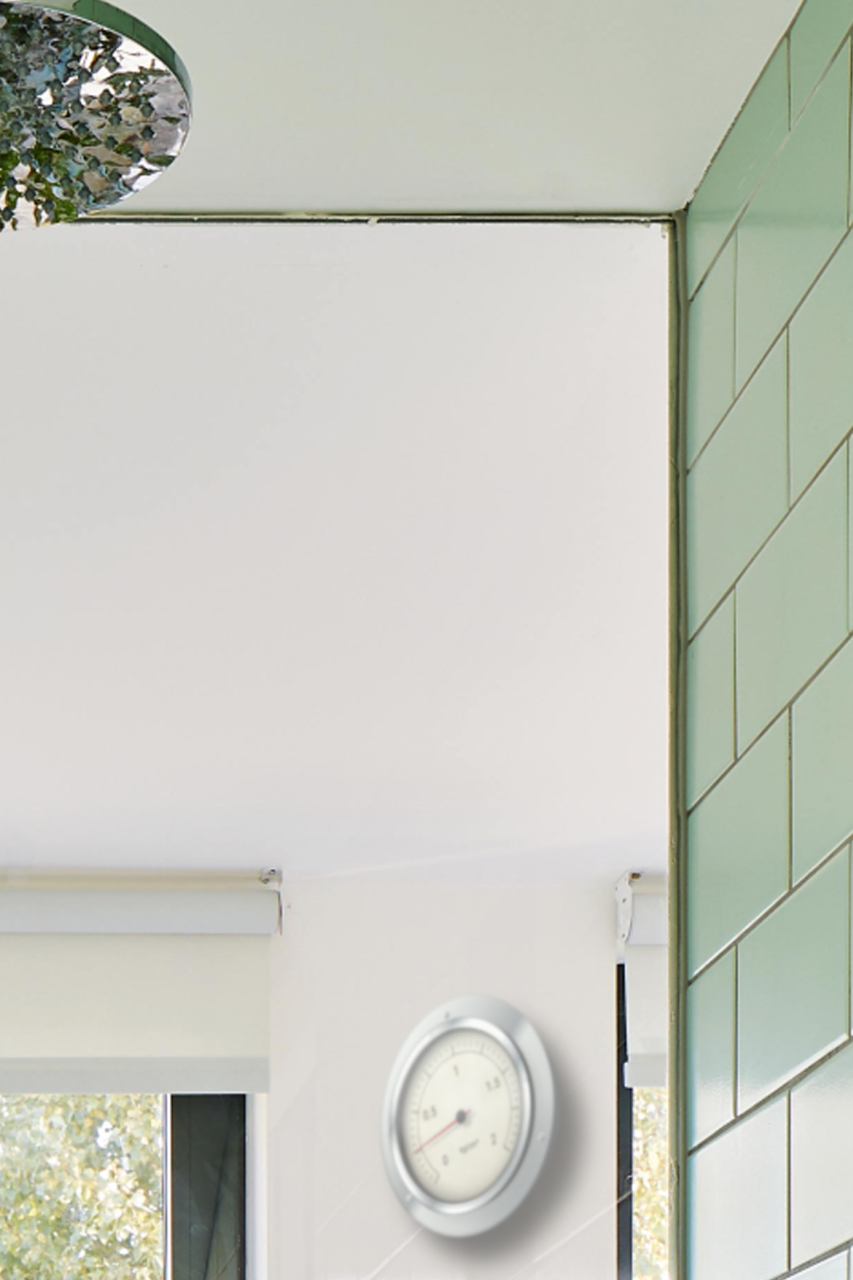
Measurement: 0.25
